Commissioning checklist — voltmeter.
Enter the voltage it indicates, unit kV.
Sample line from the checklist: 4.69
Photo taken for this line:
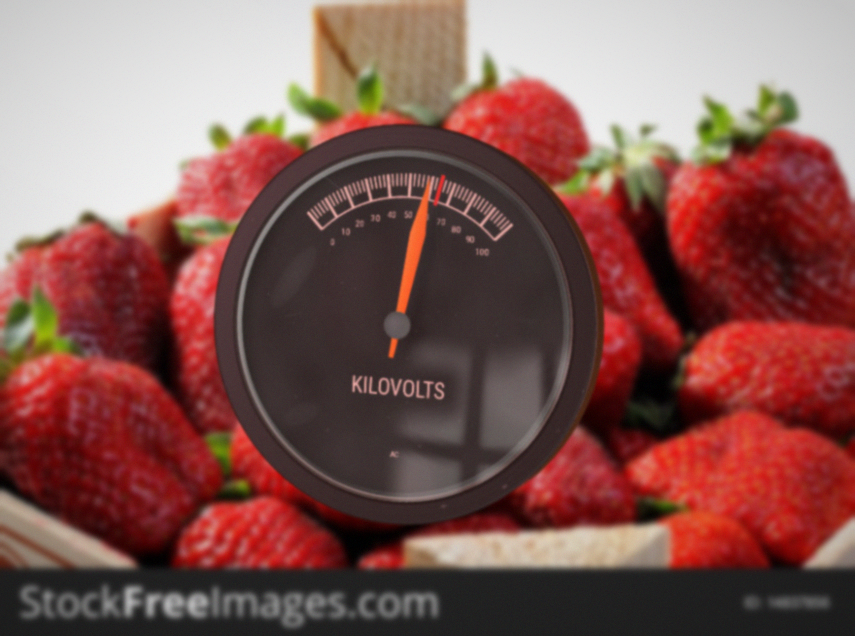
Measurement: 60
